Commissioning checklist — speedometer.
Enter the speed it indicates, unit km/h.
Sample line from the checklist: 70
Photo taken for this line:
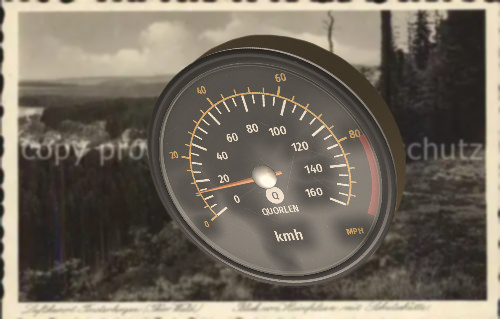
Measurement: 15
